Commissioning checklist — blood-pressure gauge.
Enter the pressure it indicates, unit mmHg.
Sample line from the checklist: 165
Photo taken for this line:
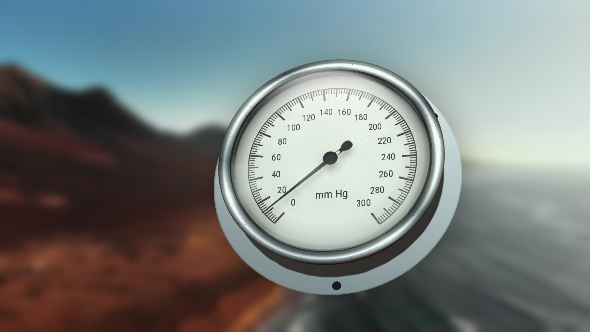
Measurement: 10
